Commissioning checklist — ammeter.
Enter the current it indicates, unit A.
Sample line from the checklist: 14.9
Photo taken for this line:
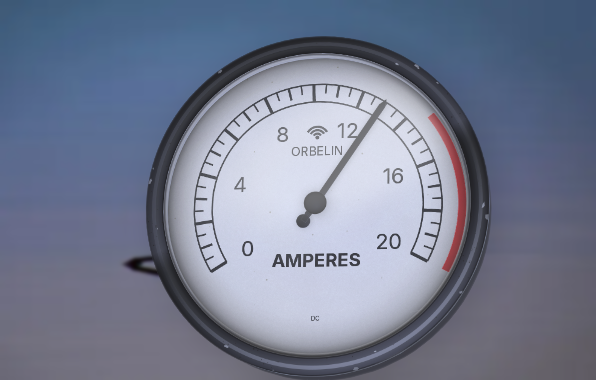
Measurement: 13
